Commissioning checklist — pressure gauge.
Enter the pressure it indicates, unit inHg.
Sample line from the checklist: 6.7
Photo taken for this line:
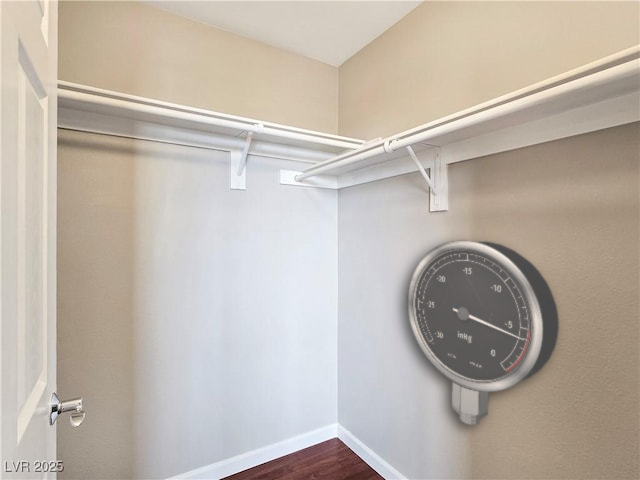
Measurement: -4
